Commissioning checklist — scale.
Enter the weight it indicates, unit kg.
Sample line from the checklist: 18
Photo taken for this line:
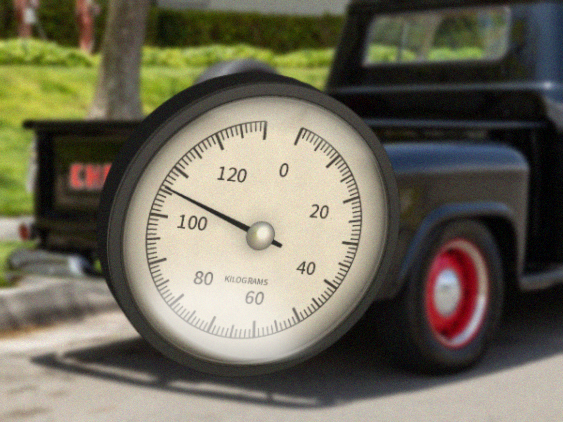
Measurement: 106
